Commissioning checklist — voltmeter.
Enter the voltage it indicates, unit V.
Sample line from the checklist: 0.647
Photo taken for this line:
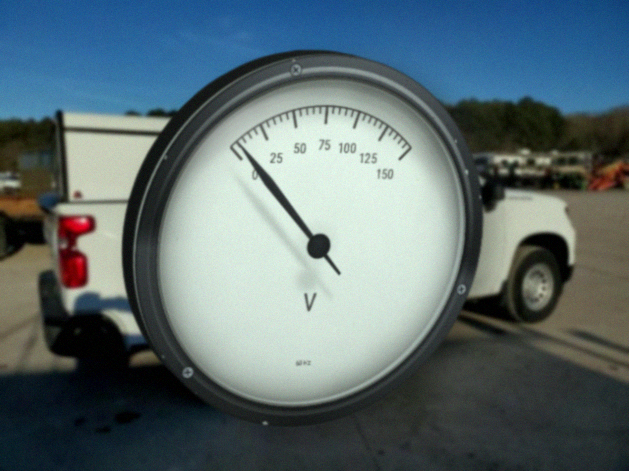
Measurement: 5
